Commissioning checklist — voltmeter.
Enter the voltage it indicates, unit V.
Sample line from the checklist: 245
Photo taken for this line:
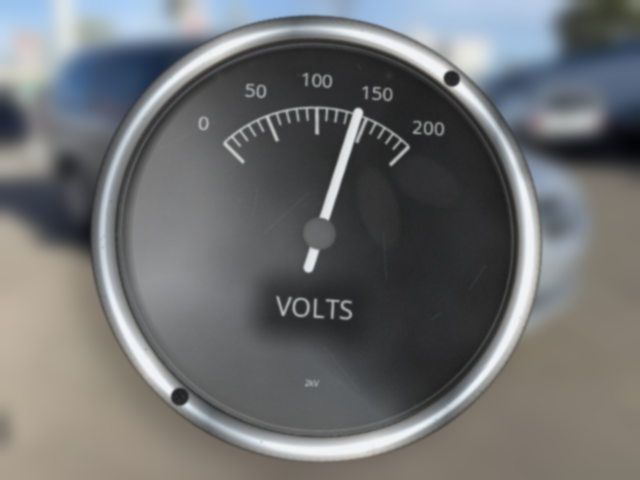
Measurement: 140
